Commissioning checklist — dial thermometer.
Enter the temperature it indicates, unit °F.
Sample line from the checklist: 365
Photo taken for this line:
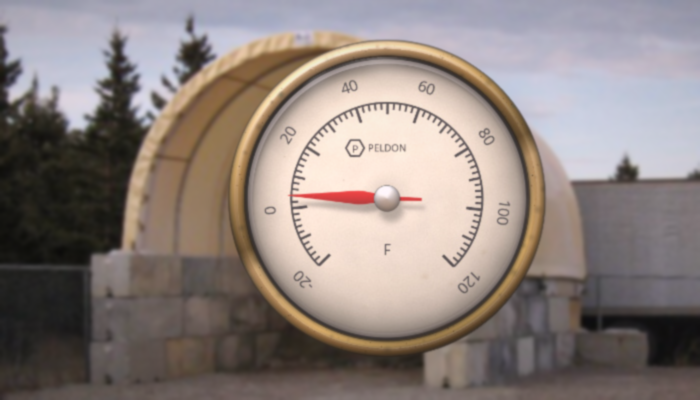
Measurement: 4
